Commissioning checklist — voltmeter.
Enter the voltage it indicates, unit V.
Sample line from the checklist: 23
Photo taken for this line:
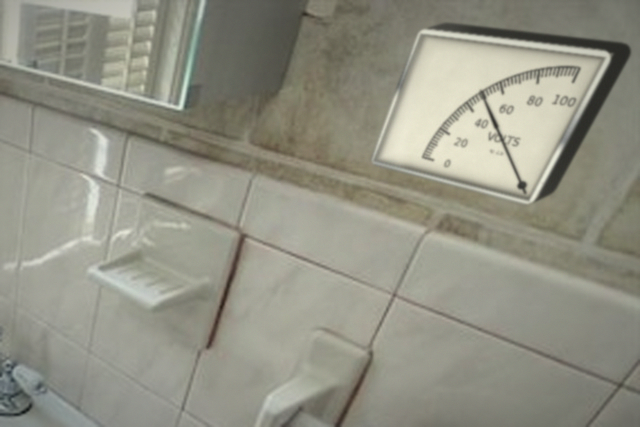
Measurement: 50
